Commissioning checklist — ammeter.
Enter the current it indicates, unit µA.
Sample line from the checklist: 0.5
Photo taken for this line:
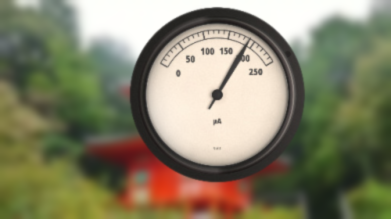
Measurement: 190
